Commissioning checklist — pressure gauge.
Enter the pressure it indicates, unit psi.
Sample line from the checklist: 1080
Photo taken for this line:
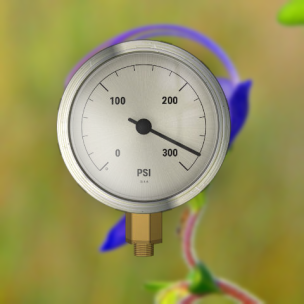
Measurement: 280
